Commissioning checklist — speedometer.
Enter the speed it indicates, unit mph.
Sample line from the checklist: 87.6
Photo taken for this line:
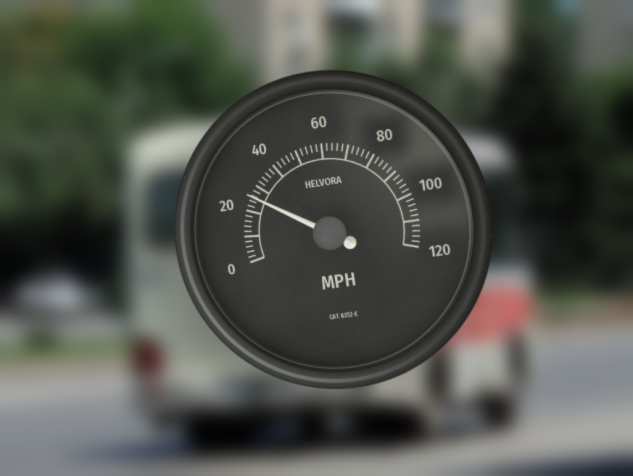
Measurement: 26
